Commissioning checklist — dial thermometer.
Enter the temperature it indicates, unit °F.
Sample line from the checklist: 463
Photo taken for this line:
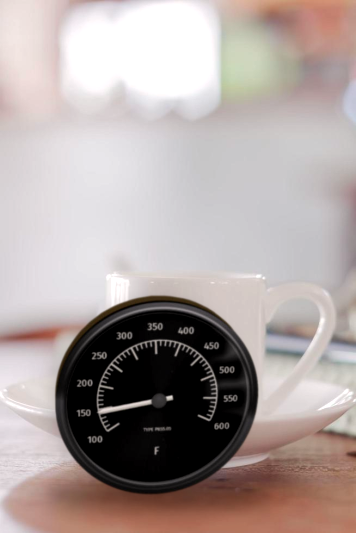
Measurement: 150
